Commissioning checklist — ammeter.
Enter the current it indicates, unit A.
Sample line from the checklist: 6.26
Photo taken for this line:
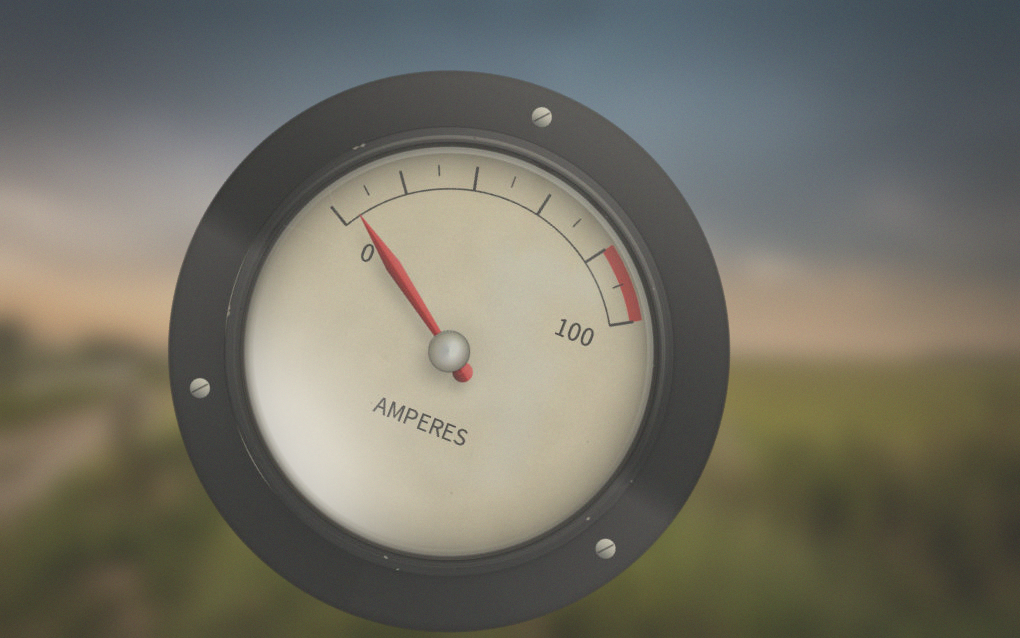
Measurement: 5
